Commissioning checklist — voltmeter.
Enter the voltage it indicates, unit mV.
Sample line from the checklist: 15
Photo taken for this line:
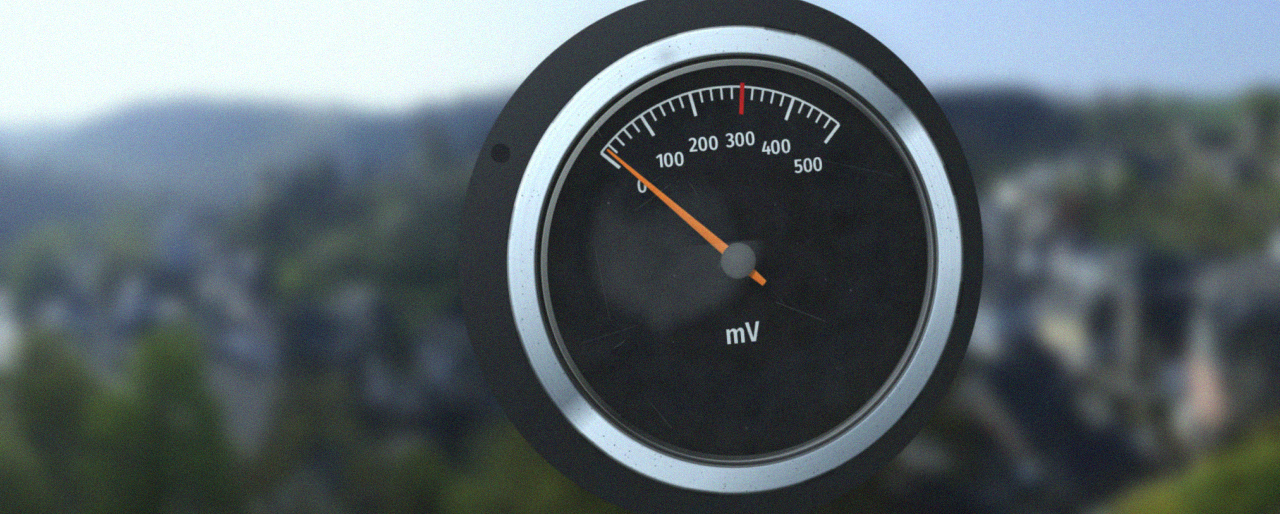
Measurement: 10
